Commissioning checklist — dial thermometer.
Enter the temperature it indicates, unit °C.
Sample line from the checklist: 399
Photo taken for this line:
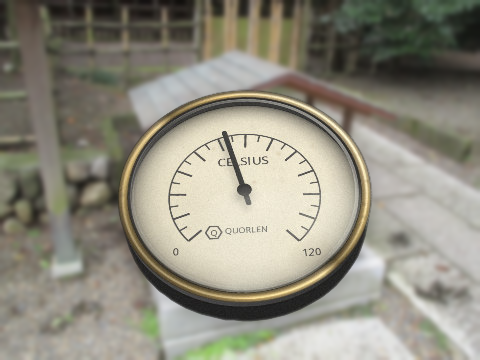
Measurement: 52.5
